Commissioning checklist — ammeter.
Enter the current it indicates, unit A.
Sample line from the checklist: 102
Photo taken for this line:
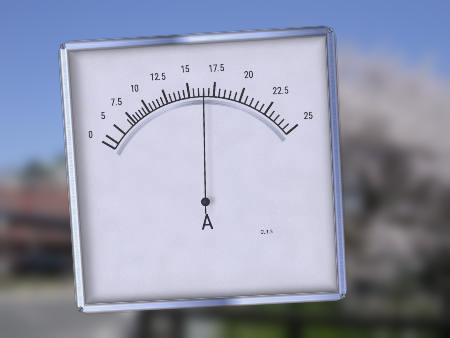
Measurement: 16.5
